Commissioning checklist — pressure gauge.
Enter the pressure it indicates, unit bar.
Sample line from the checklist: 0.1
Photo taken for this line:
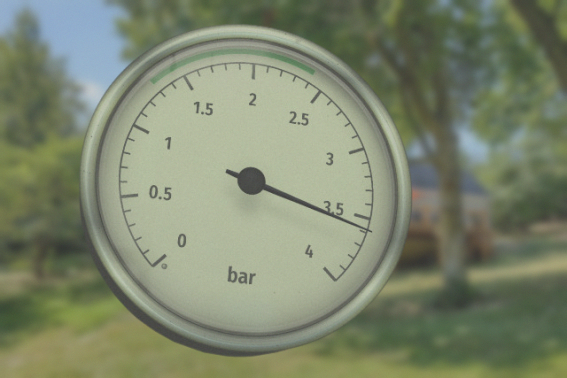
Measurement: 3.6
